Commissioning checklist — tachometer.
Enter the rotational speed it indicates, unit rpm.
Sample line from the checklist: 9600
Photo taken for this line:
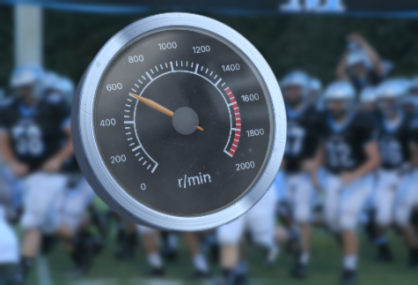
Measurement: 600
